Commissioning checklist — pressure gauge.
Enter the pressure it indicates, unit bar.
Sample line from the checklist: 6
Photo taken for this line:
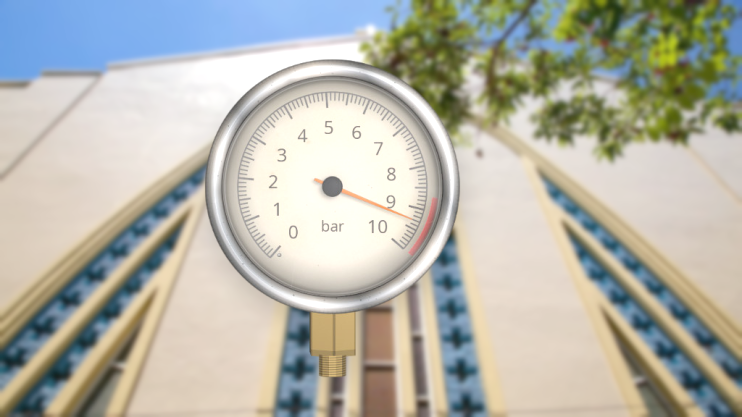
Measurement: 9.3
